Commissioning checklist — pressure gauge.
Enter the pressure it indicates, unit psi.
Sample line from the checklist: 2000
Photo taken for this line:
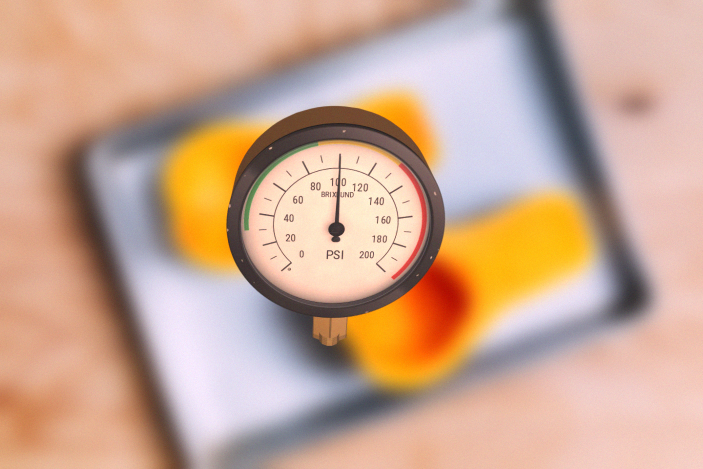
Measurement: 100
